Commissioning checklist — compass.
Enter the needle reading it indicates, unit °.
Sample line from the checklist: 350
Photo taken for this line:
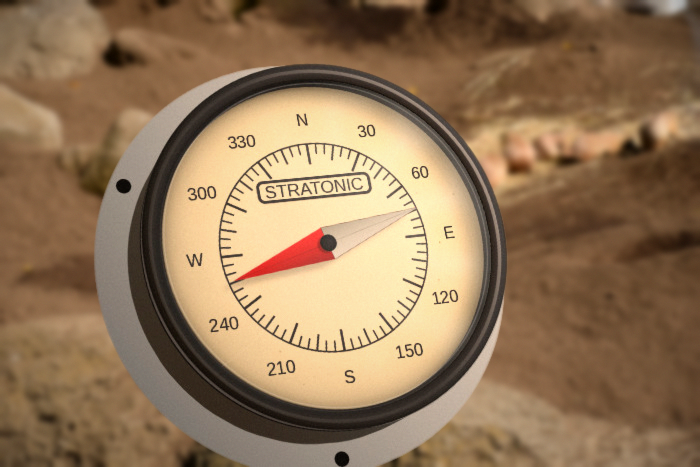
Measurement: 255
